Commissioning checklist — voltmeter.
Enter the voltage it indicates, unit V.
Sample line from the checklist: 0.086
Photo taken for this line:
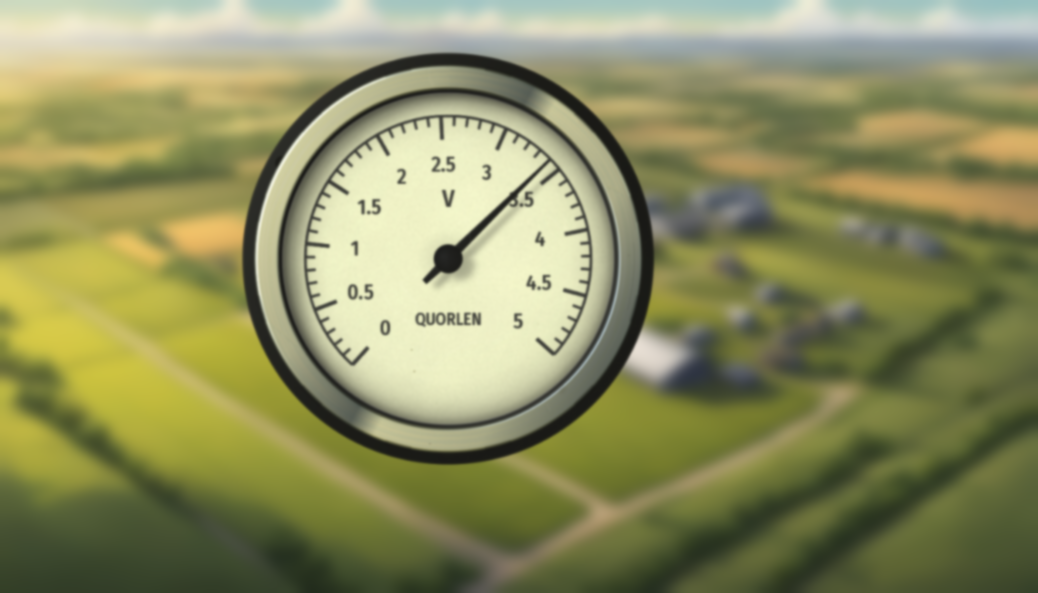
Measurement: 3.4
